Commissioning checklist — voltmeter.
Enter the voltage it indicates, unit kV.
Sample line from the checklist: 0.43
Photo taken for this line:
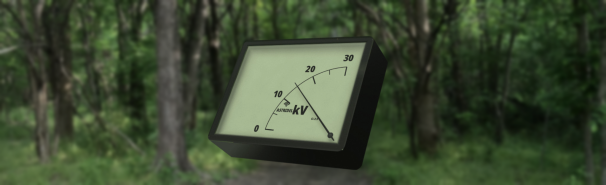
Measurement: 15
